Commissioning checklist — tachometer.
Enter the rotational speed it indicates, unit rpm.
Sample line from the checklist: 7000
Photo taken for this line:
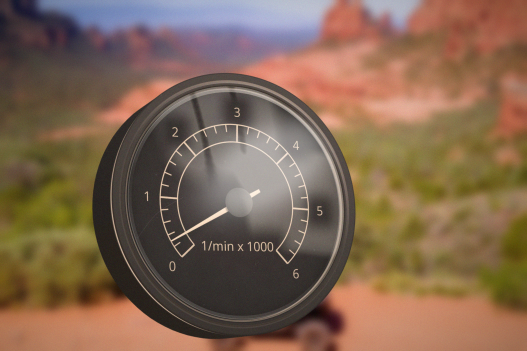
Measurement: 300
